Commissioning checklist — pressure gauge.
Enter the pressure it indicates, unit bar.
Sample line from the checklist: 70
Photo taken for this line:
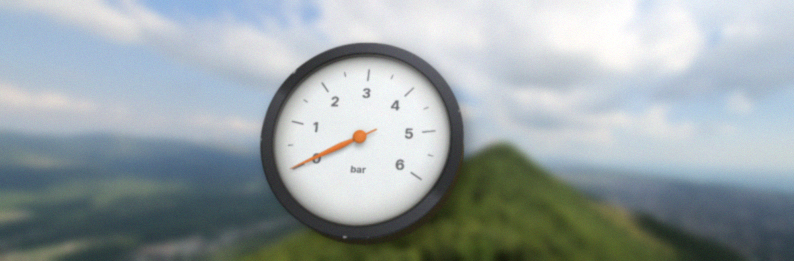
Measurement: 0
